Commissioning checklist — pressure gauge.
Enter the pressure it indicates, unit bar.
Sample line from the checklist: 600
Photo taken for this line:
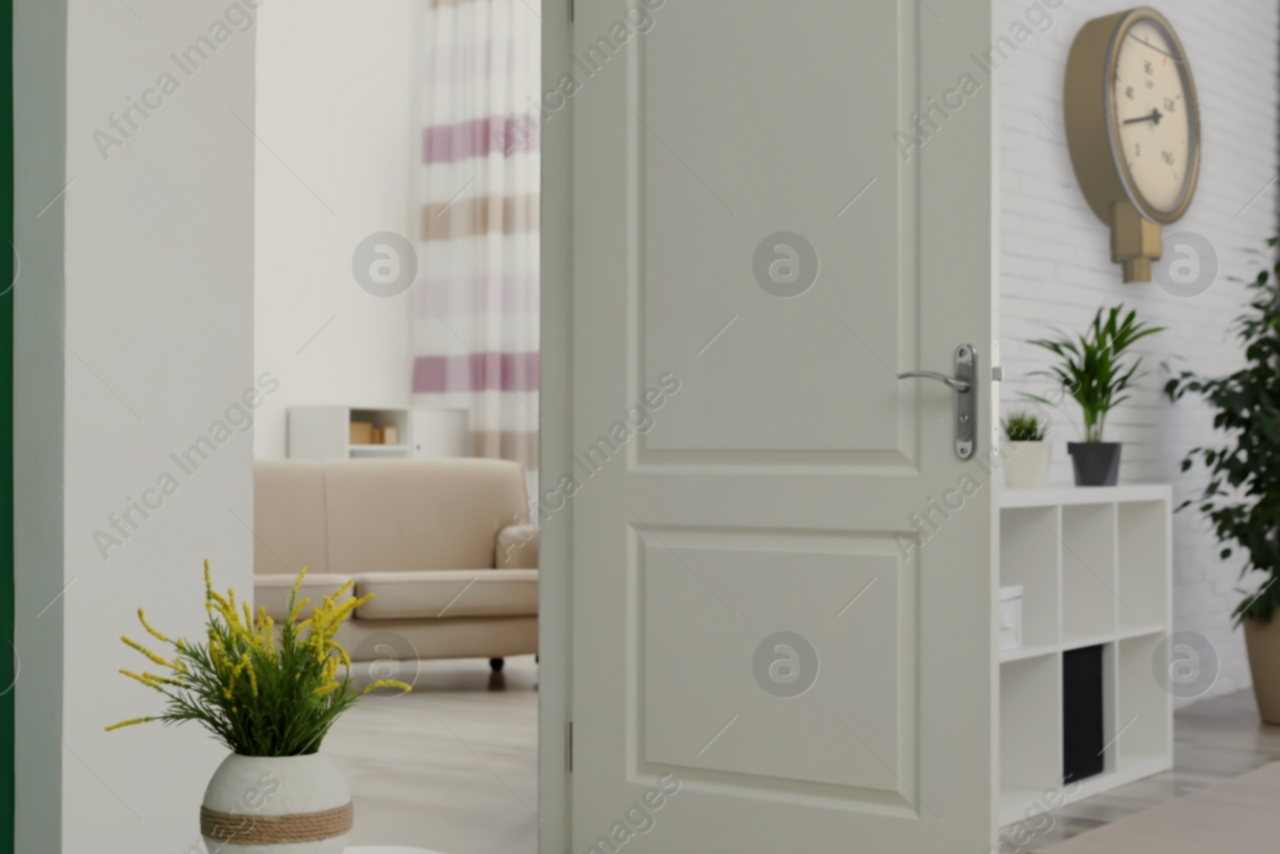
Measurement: 20
